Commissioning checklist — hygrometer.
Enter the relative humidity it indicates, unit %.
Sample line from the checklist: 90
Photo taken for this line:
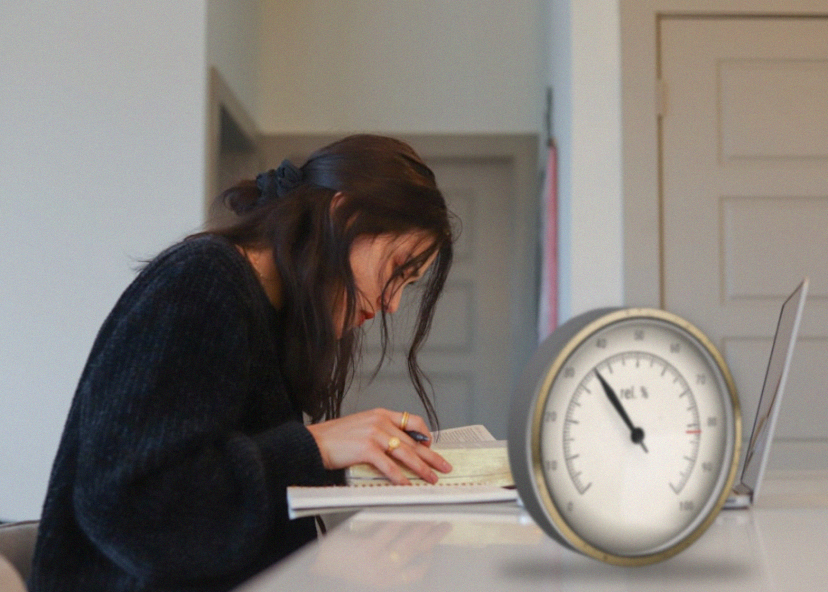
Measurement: 35
